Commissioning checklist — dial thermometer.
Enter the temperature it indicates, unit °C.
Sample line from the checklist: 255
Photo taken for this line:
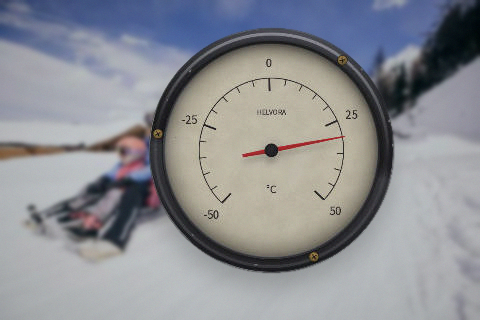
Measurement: 30
